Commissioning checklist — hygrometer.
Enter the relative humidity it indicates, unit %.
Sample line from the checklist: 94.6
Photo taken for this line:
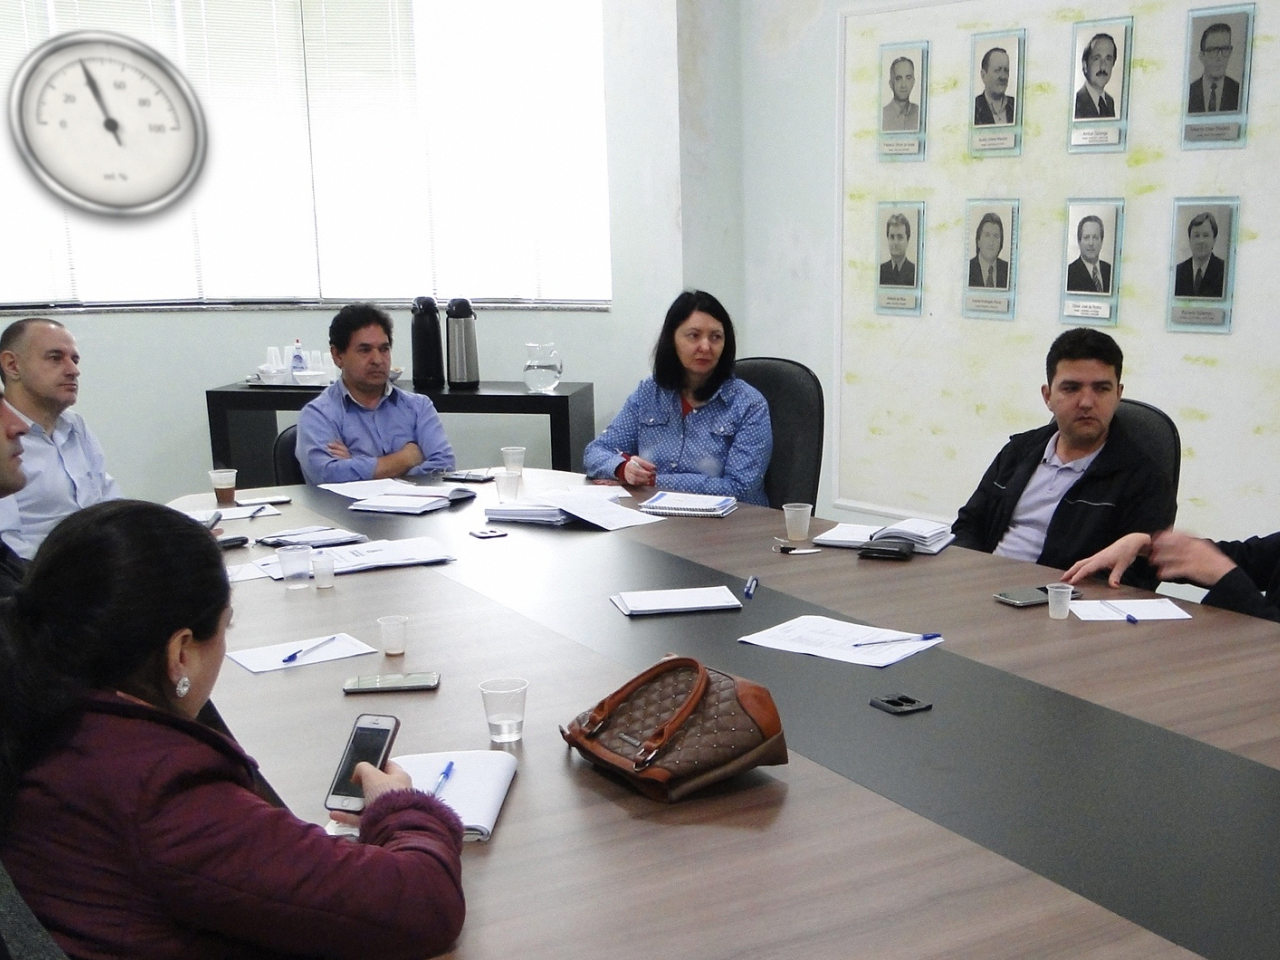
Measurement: 40
